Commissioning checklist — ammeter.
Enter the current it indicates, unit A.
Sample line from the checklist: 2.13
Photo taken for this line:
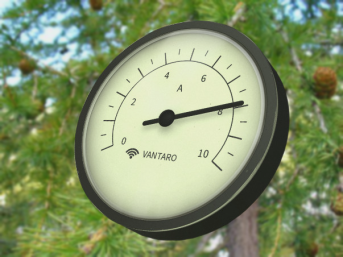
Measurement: 8
